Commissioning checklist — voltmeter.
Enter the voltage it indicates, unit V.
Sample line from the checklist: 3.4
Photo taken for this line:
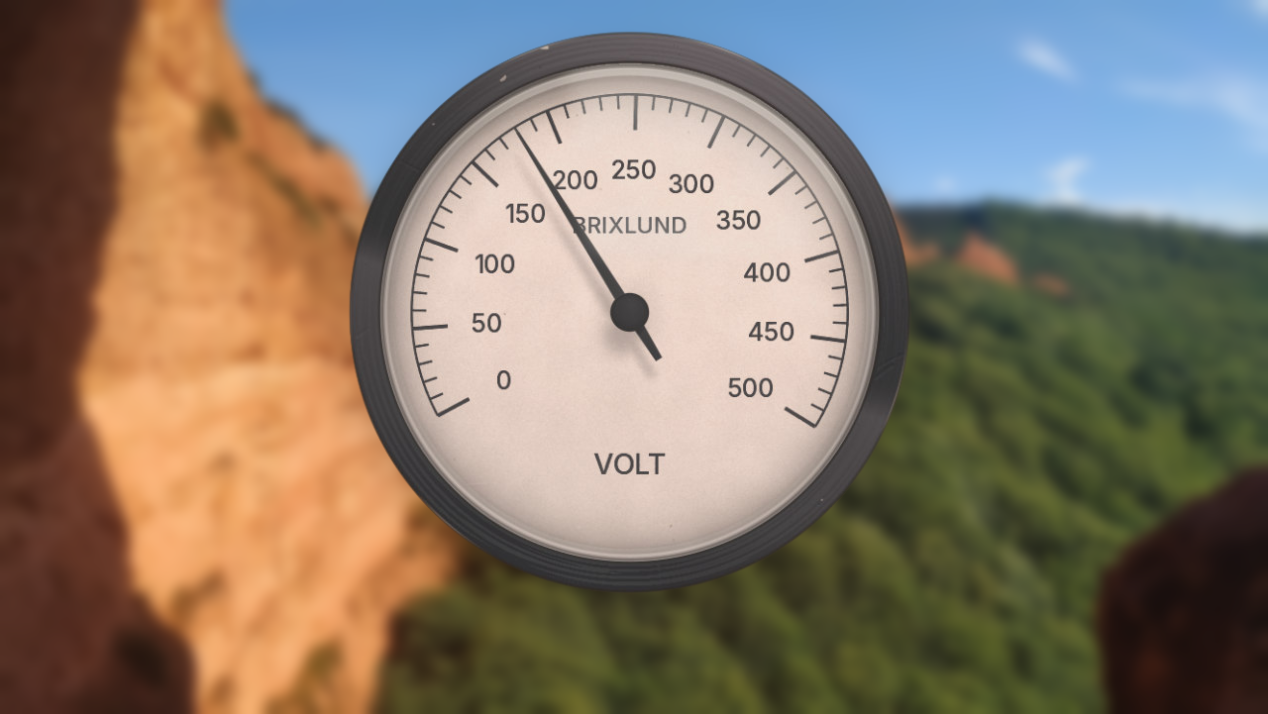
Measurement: 180
